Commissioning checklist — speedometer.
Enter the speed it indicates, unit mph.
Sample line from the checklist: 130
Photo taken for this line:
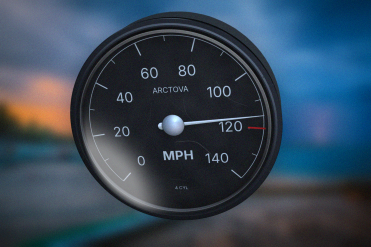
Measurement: 115
